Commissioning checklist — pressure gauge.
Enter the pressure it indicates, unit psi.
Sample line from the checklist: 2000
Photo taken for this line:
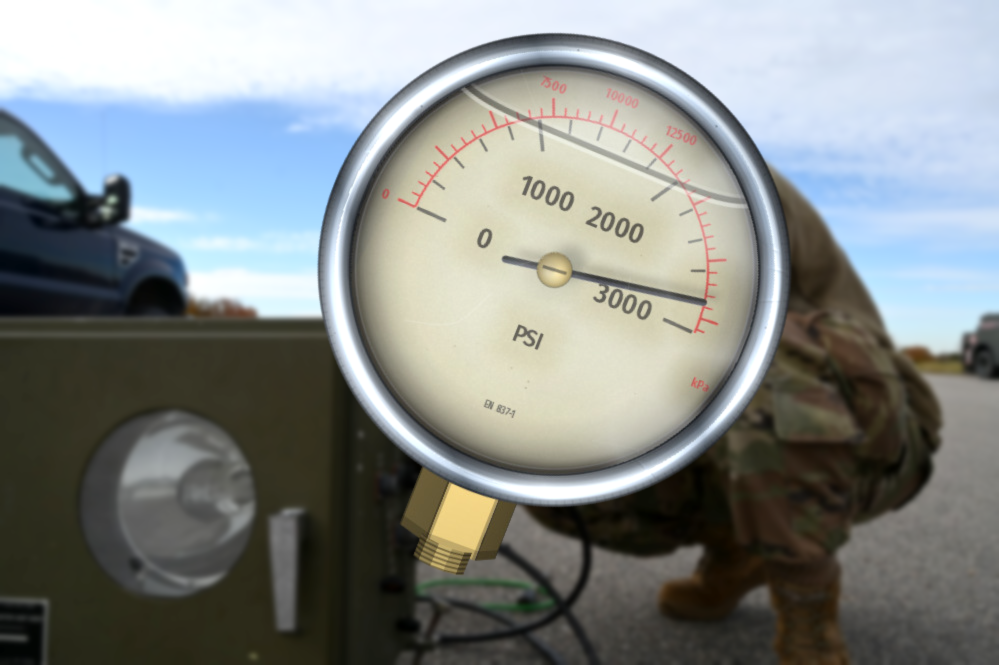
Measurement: 2800
